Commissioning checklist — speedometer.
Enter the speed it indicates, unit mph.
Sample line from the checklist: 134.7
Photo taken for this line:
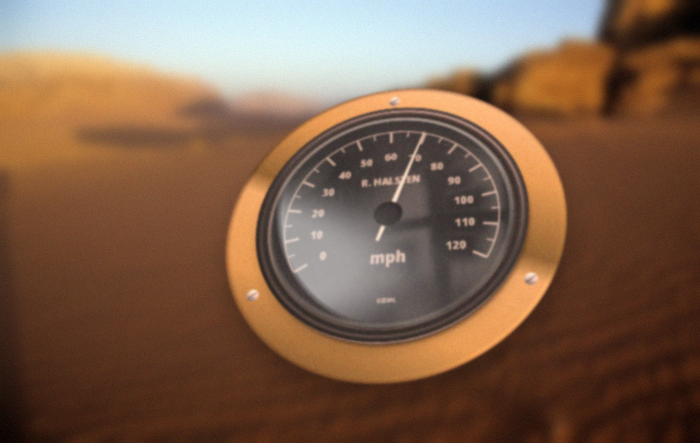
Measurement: 70
